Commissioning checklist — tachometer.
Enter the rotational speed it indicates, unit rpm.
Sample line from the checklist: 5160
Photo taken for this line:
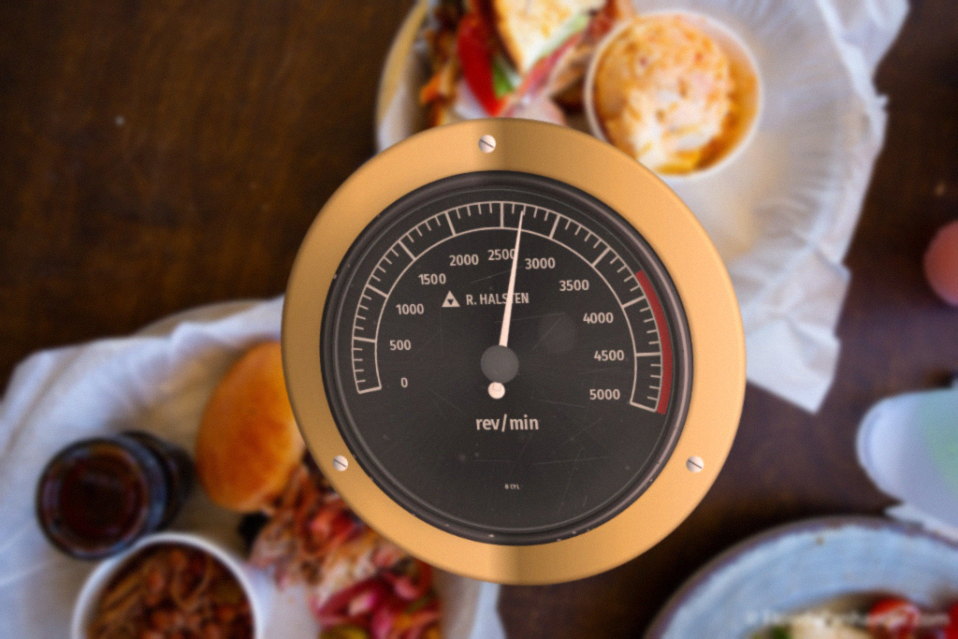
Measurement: 2700
